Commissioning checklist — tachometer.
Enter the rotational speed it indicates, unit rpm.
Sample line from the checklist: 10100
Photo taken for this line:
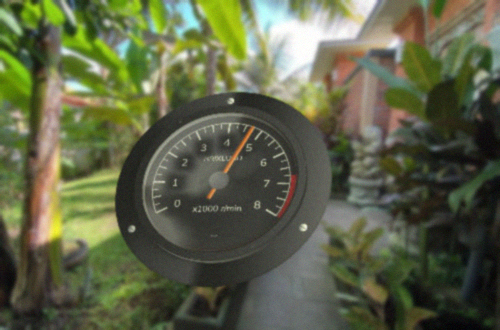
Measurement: 4750
